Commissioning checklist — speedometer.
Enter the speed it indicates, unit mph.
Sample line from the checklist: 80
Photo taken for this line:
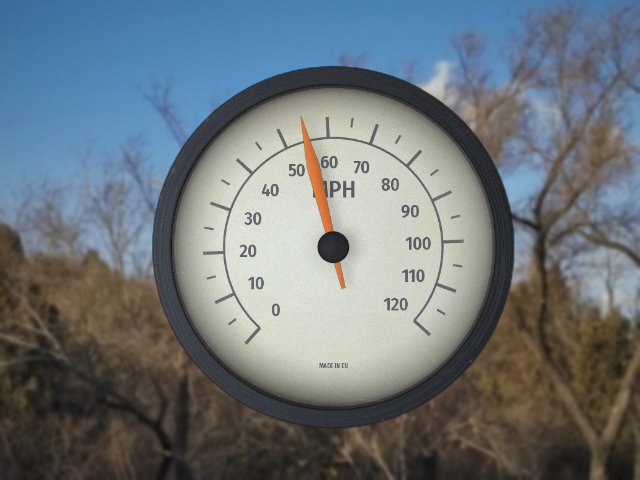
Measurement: 55
